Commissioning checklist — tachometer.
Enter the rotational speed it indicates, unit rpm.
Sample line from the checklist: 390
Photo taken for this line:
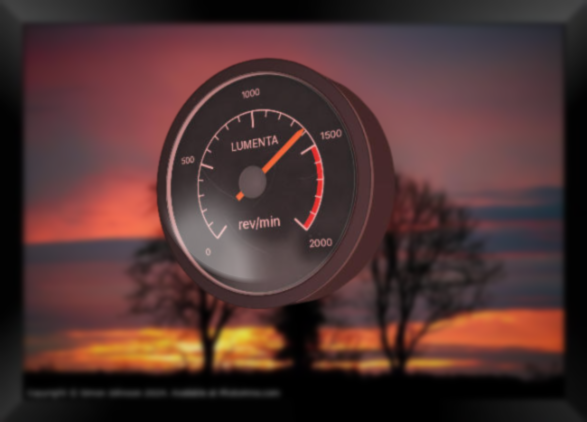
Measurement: 1400
